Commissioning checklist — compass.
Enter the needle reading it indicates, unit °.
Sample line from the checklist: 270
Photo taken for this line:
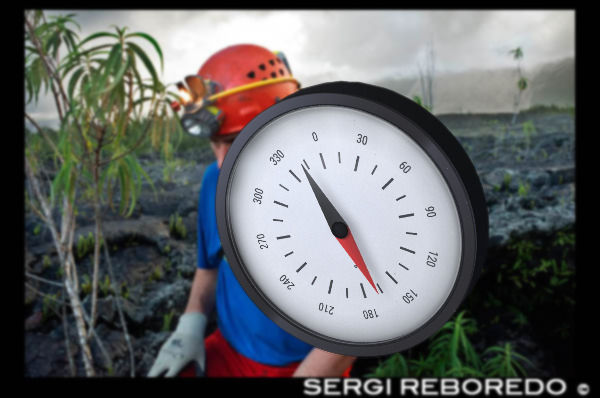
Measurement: 165
